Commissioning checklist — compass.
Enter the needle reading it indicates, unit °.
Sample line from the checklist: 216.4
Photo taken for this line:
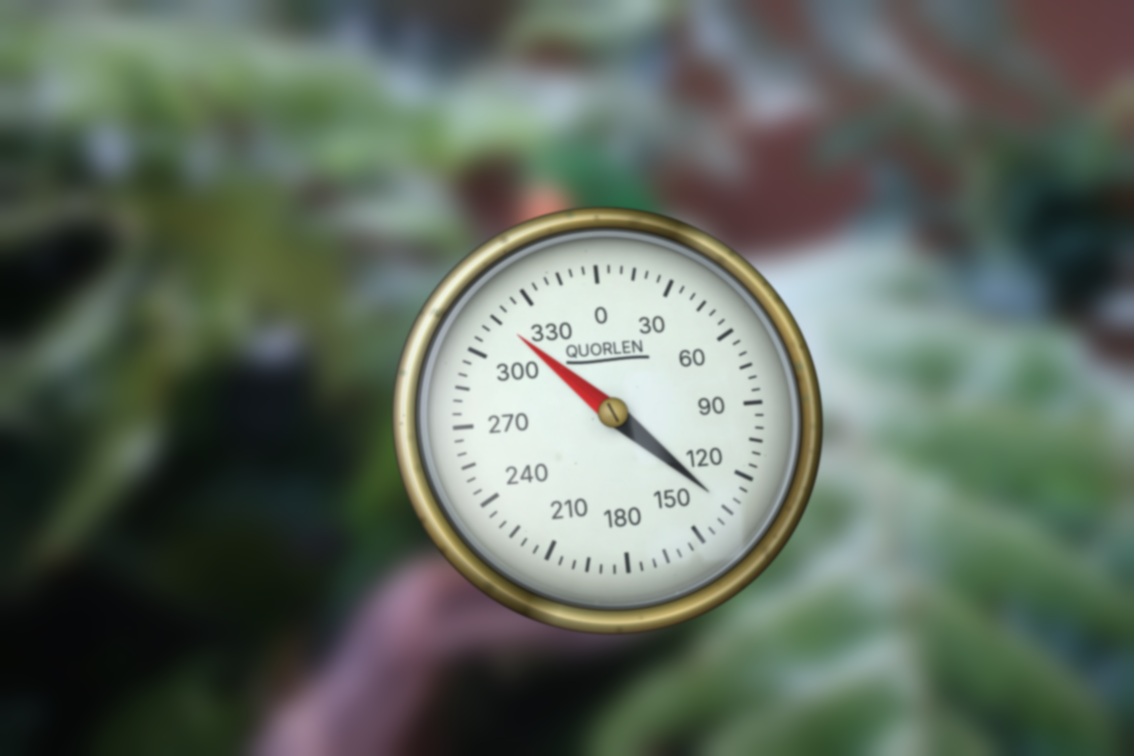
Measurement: 315
